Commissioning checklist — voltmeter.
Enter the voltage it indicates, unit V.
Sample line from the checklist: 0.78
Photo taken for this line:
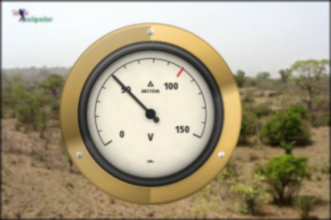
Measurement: 50
